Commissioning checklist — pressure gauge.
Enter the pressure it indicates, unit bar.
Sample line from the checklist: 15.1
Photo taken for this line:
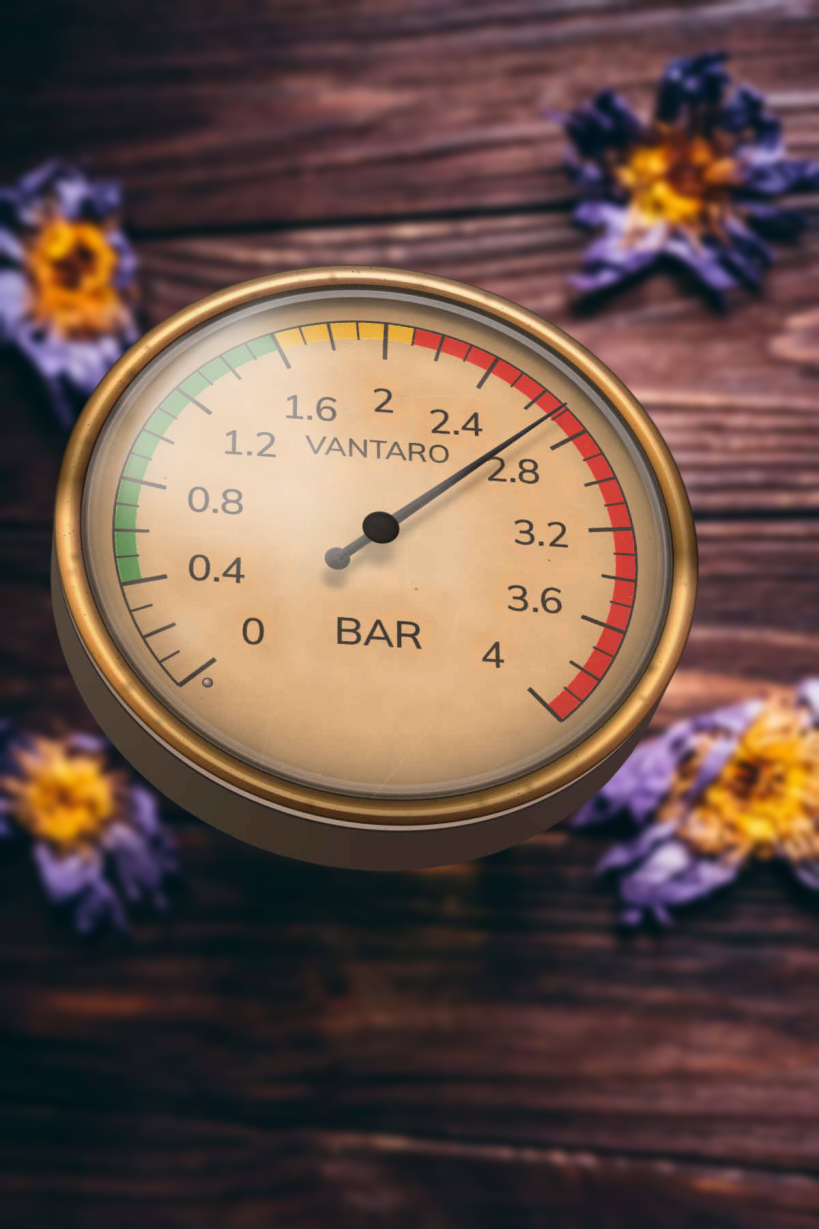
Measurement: 2.7
